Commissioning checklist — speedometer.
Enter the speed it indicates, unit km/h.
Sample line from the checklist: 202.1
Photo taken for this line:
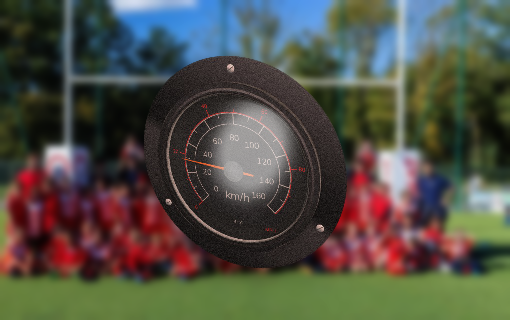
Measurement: 30
